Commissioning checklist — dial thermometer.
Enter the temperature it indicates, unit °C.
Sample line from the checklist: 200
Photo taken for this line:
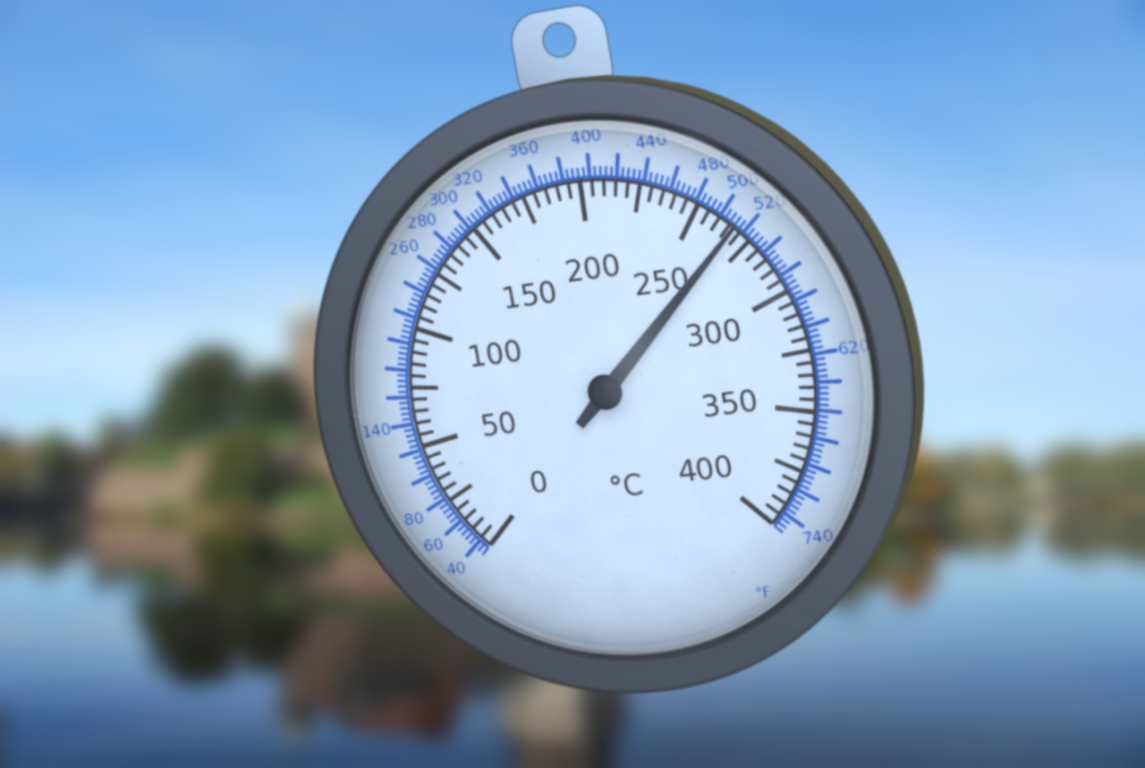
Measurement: 267.5
